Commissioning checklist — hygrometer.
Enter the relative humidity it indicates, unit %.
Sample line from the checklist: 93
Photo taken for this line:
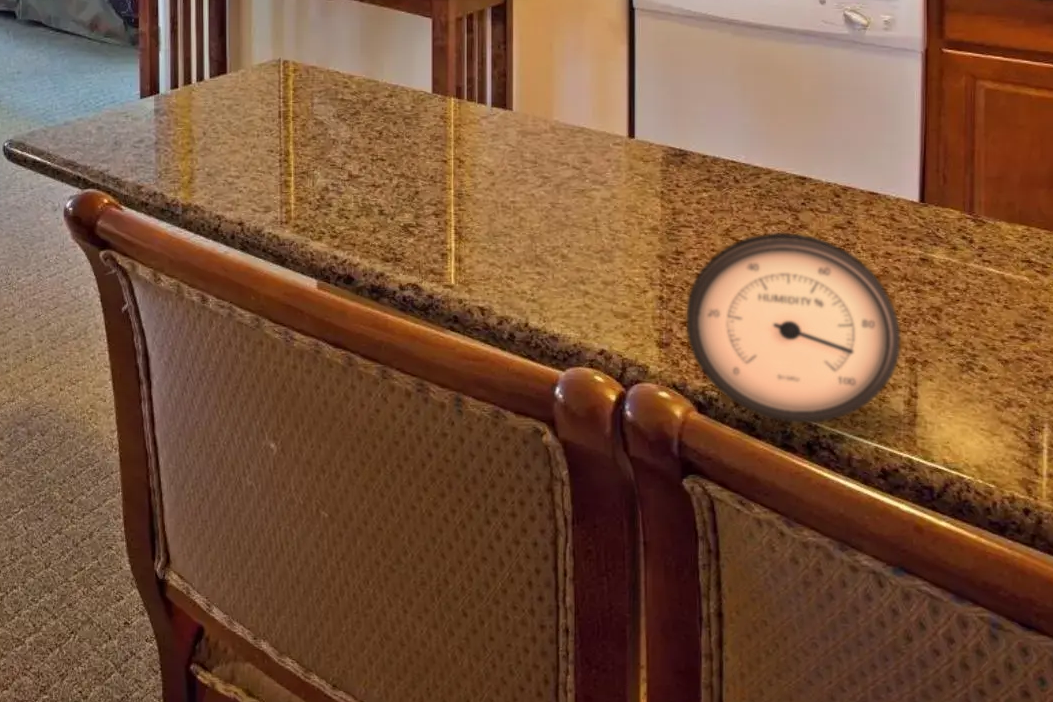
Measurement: 90
